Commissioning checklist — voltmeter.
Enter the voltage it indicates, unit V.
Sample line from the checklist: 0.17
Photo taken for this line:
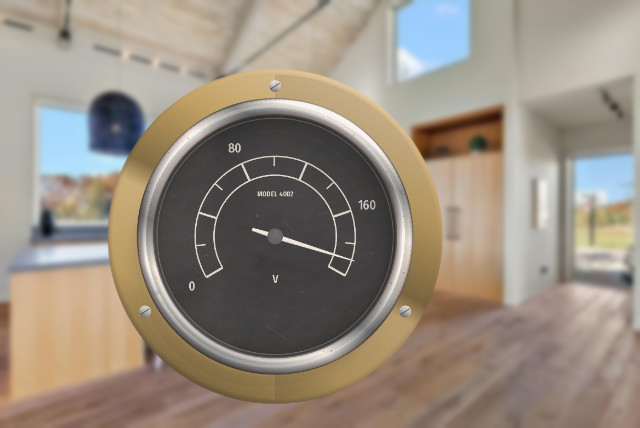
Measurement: 190
